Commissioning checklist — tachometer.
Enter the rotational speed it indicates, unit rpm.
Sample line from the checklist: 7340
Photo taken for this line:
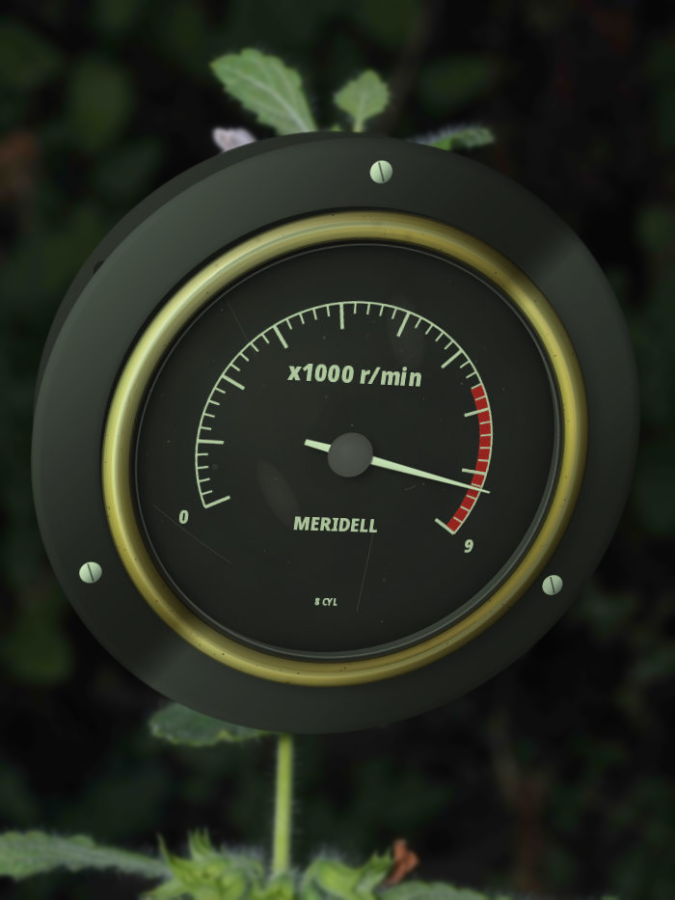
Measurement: 8200
